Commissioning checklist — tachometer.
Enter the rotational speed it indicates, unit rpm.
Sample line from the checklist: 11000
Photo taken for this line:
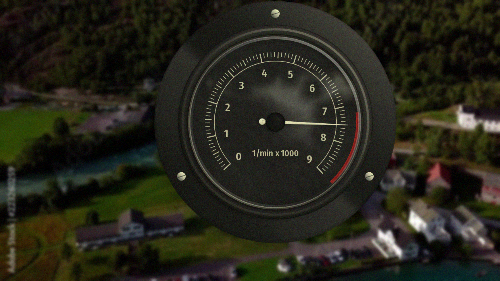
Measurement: 7500
